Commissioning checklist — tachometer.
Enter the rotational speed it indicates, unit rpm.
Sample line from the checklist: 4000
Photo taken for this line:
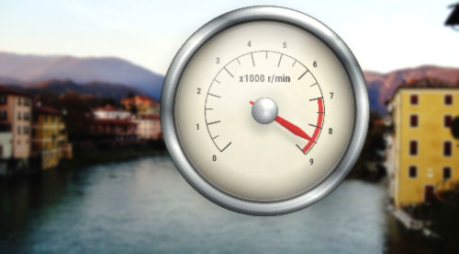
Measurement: 8500
